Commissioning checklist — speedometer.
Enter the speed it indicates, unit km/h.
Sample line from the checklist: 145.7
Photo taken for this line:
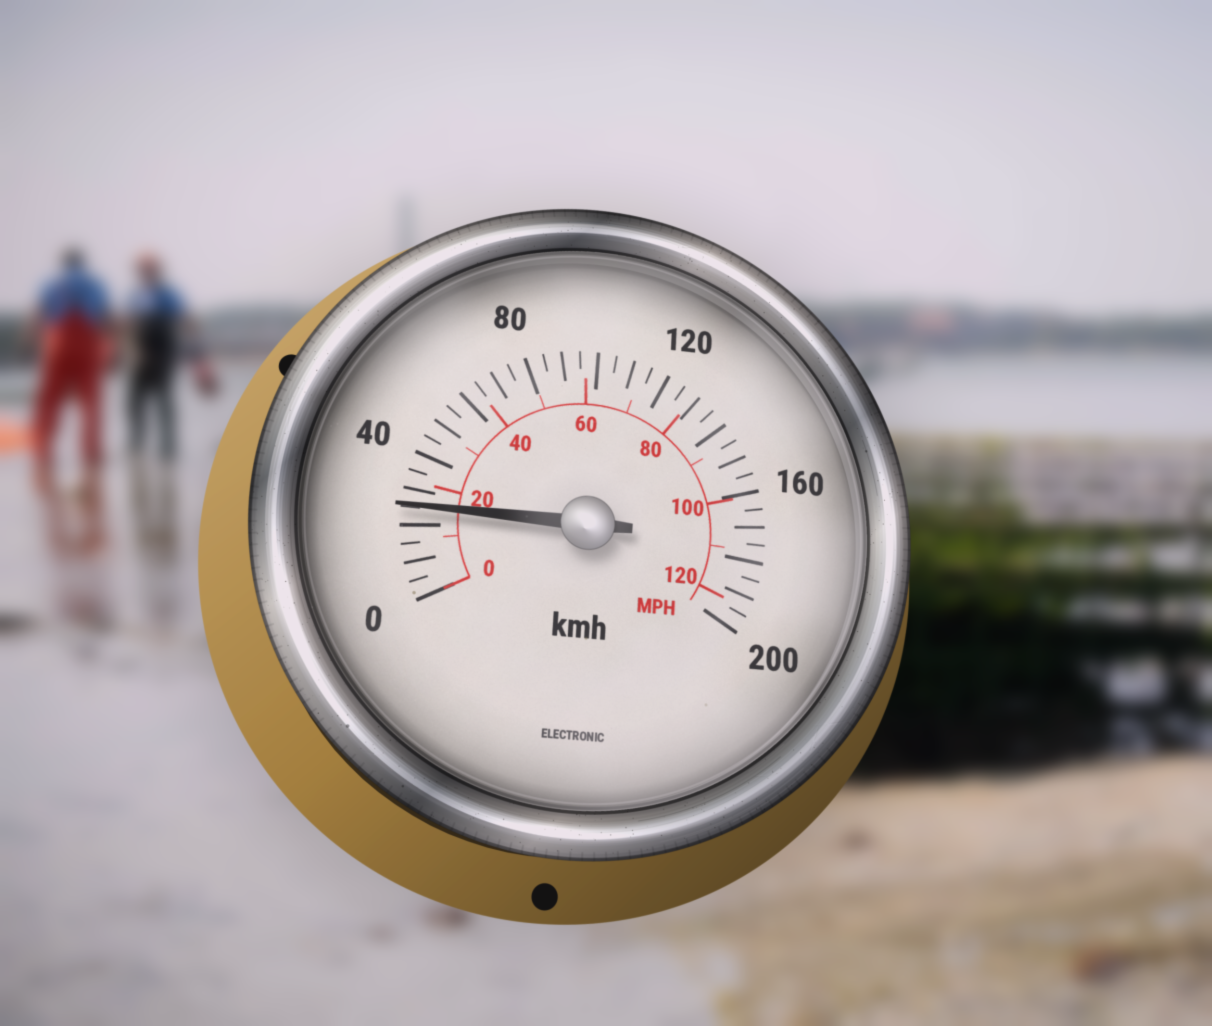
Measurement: 25
